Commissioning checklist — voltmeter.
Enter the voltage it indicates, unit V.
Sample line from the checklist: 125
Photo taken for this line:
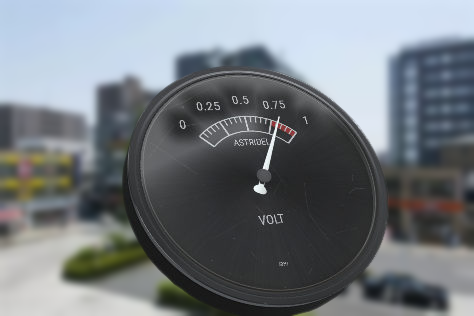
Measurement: 0.8
